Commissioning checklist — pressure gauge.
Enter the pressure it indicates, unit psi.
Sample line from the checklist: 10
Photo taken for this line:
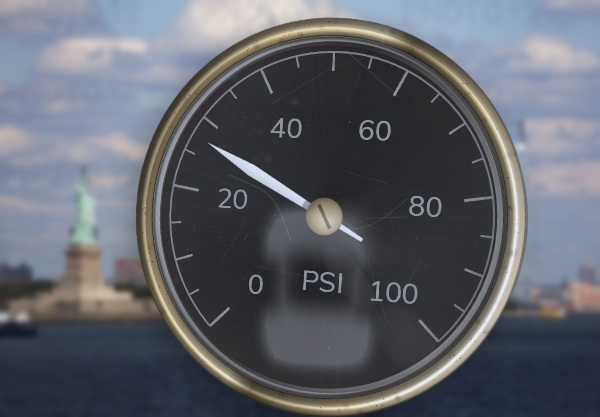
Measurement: 27.5
